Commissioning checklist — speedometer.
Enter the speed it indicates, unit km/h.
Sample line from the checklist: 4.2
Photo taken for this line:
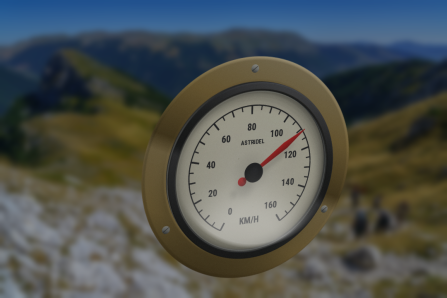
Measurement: 110
